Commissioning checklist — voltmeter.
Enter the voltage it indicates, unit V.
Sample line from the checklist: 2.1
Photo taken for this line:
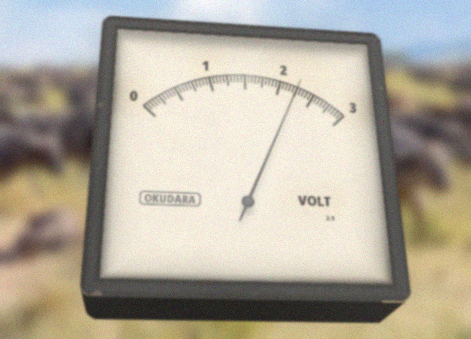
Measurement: 2.25
